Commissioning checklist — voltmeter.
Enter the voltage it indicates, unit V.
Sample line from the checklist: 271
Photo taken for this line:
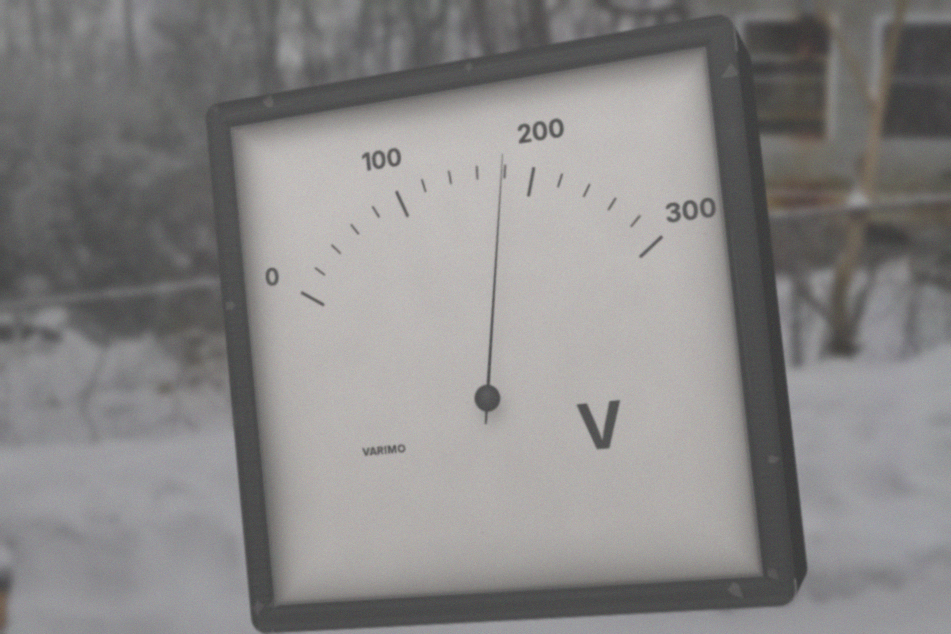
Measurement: 180
